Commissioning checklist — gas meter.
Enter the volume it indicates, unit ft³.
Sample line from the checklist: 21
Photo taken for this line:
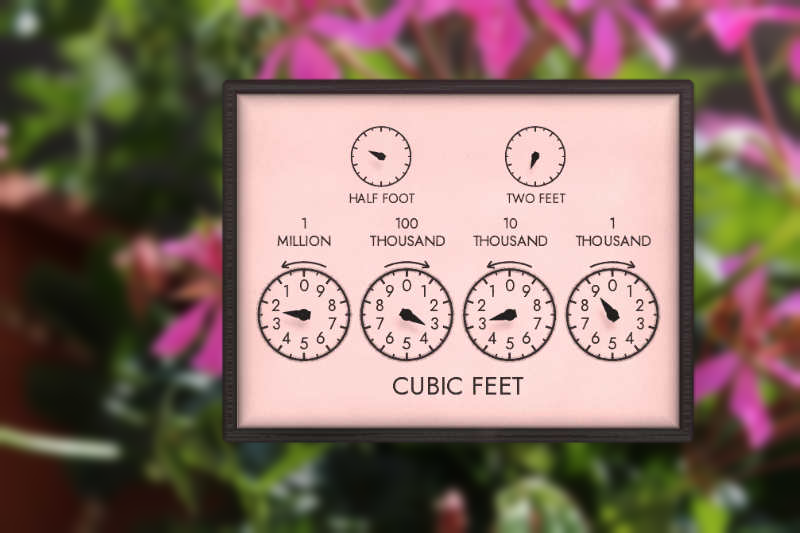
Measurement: 232900
